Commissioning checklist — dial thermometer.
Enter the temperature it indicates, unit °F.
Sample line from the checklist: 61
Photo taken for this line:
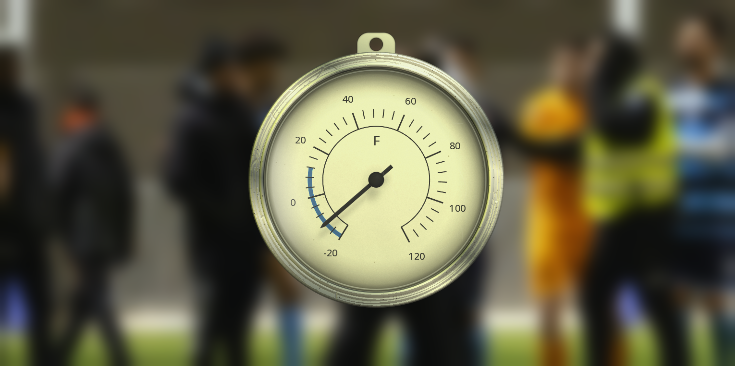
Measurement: -12
